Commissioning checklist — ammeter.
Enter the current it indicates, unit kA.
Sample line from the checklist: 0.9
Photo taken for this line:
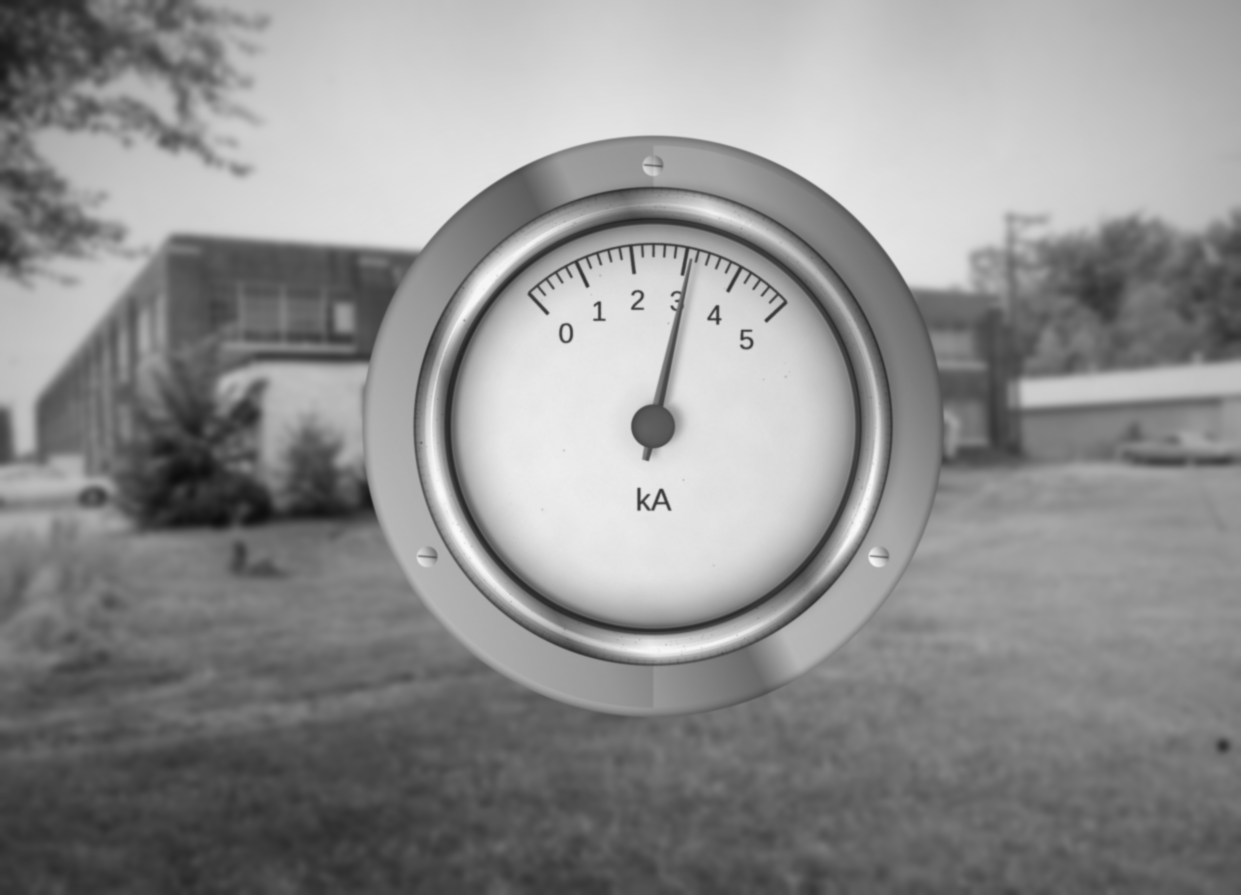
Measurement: 3.1
